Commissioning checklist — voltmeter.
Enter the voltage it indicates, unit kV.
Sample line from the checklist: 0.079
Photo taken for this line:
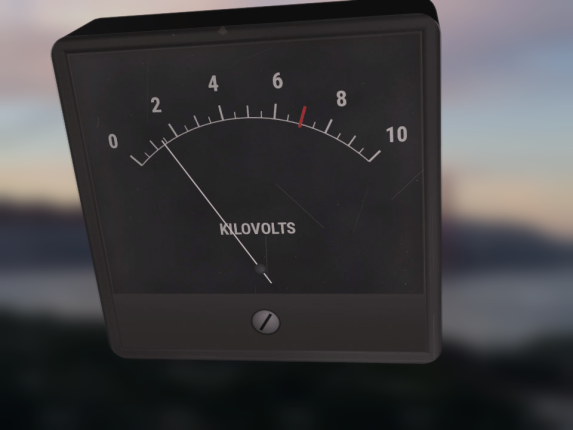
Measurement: 1.5
